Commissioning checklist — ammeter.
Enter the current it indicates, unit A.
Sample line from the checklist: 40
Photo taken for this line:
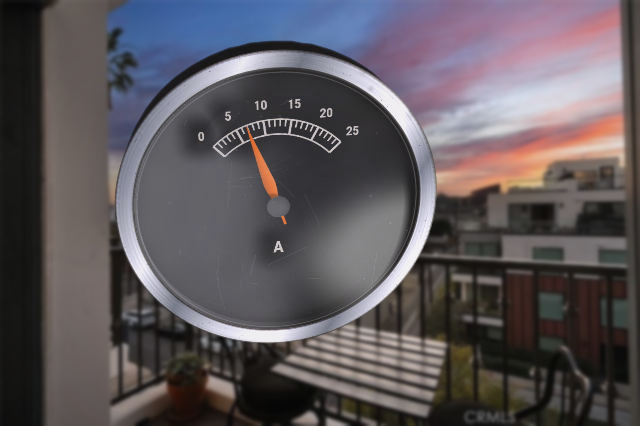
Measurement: 7
